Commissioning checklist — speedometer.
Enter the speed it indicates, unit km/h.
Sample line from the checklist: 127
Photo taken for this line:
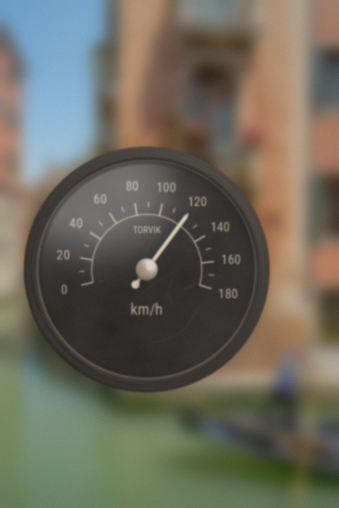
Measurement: 120
